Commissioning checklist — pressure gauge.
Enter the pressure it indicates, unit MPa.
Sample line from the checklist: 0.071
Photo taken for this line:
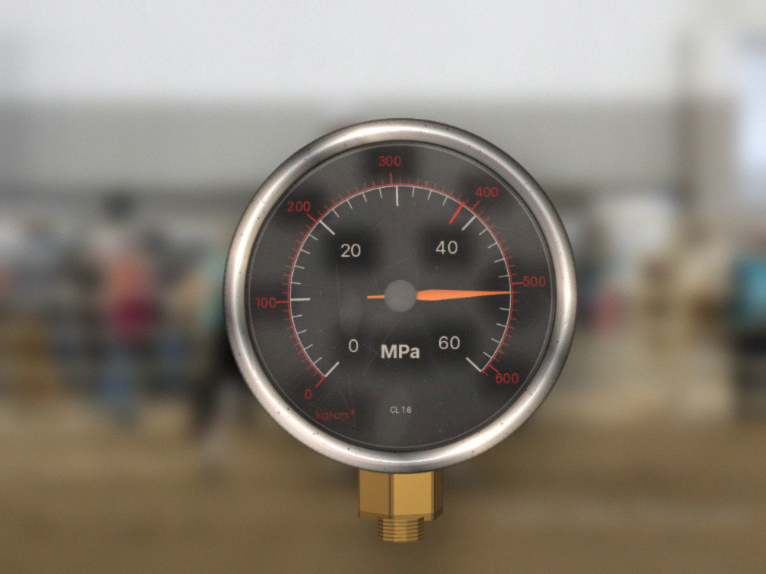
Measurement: 50
